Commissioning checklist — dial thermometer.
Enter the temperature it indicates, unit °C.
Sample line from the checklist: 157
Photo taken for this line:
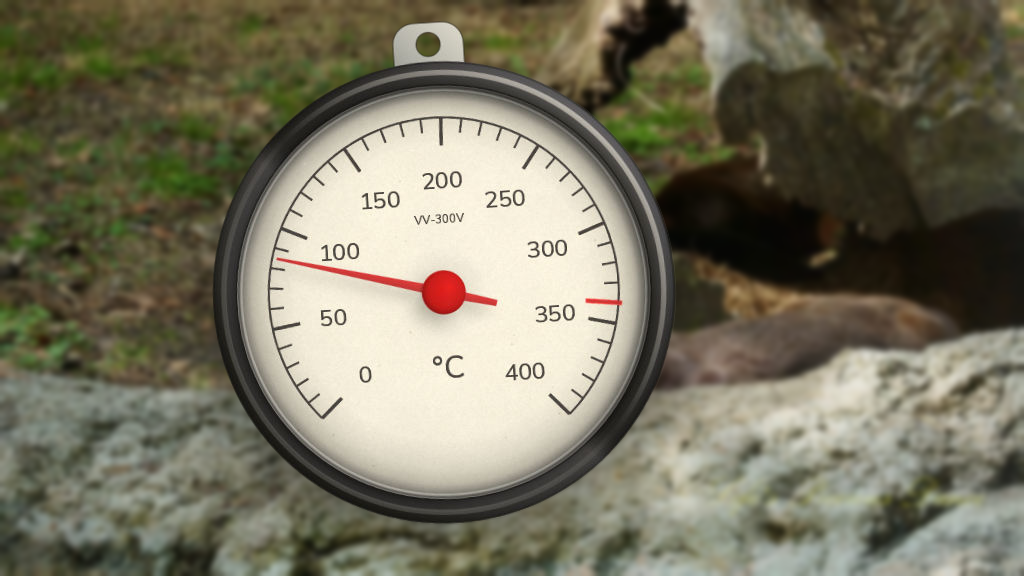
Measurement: 85
